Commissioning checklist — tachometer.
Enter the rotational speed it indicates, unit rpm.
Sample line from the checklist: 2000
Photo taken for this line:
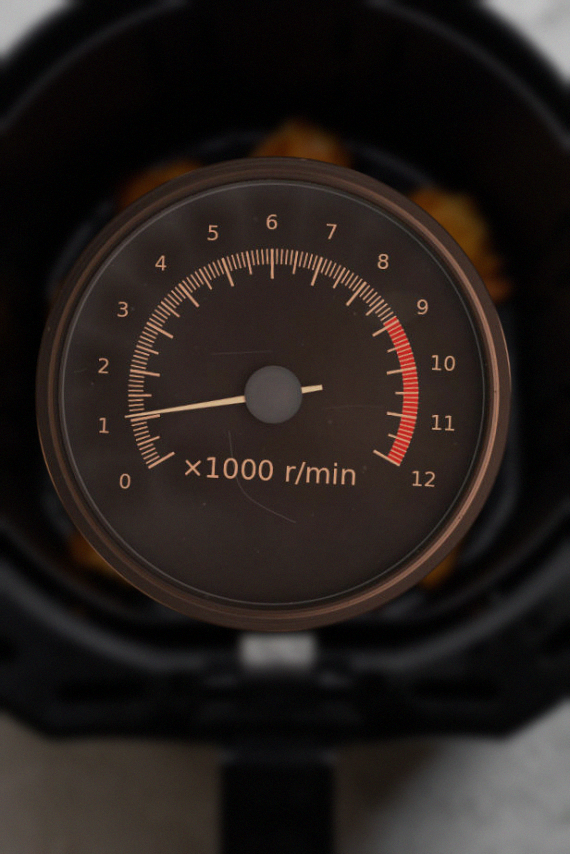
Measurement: 1100
